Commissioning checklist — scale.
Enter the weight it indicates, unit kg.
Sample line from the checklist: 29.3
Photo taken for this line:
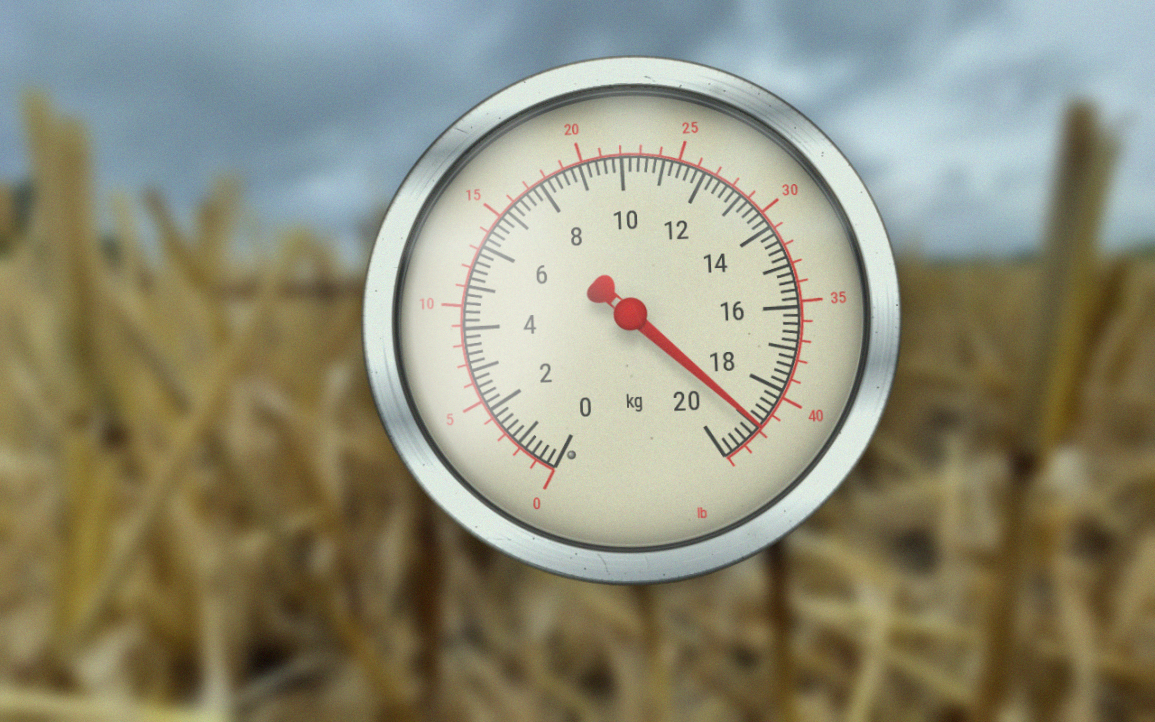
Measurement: 19
